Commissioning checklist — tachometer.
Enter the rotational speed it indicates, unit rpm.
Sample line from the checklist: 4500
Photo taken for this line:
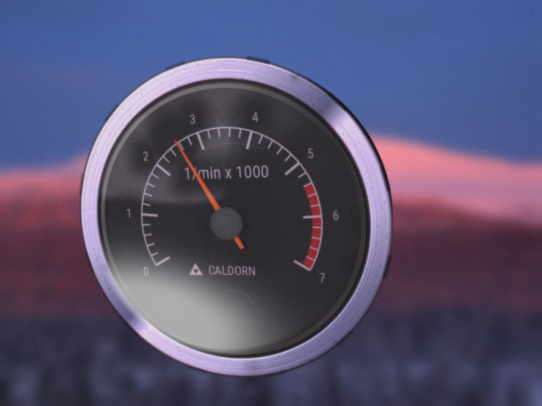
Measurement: 2600
